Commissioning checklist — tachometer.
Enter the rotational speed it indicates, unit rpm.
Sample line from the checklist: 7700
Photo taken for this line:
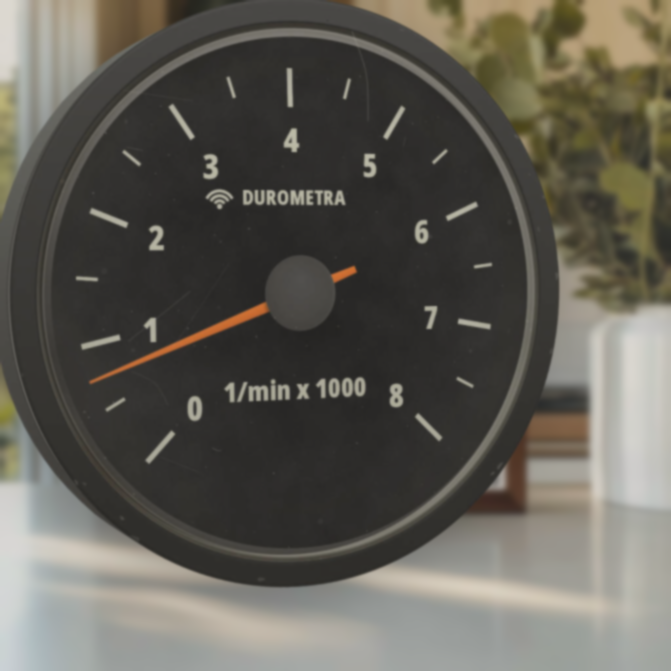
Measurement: 750
